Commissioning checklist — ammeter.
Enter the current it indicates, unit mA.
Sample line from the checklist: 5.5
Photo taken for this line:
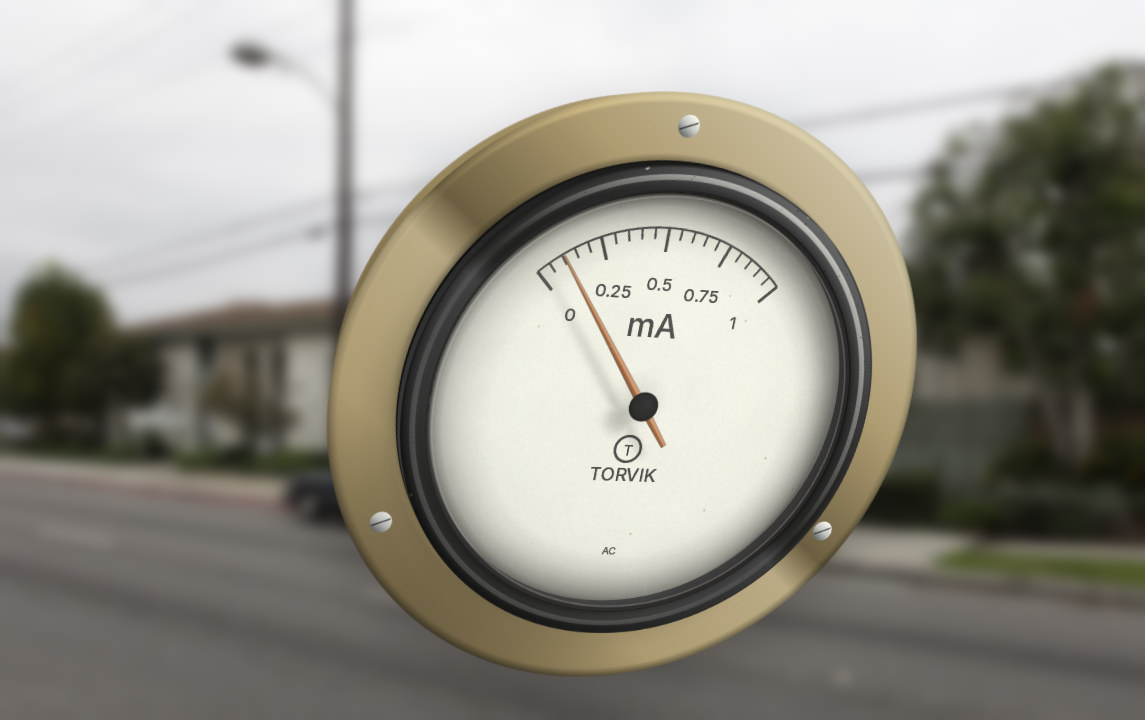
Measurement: 0.1
